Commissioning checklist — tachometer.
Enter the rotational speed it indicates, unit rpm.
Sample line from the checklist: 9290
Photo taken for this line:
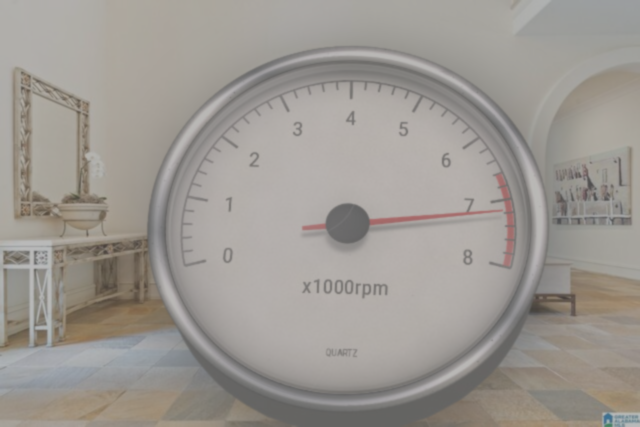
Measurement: 7200
